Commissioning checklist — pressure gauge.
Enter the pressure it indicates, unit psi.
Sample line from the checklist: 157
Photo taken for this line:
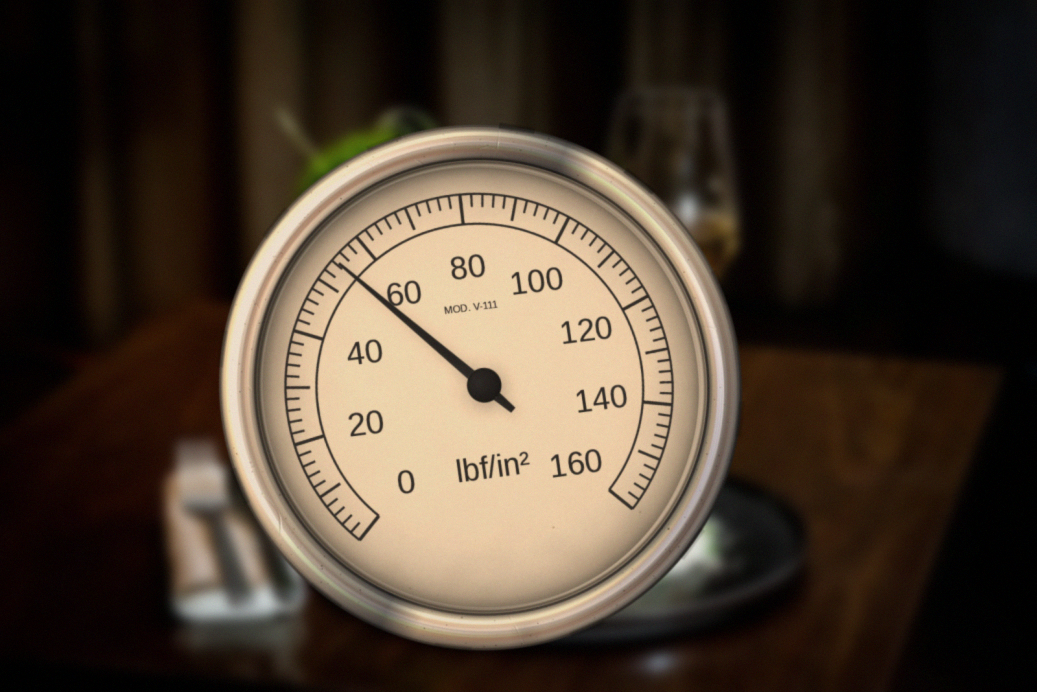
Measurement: 54
